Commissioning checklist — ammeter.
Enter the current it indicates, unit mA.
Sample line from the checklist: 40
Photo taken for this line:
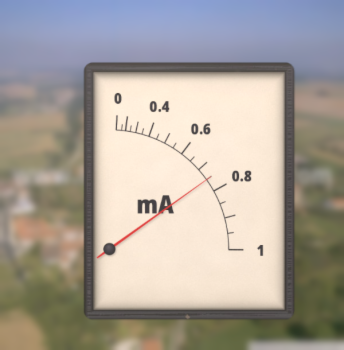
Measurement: 0.75
